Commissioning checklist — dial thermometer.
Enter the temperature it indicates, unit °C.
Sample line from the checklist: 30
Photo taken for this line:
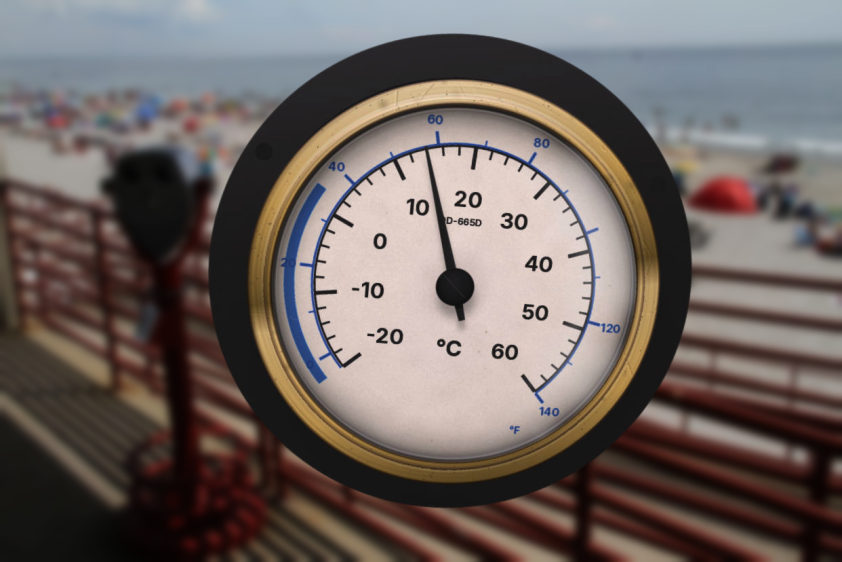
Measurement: 14
